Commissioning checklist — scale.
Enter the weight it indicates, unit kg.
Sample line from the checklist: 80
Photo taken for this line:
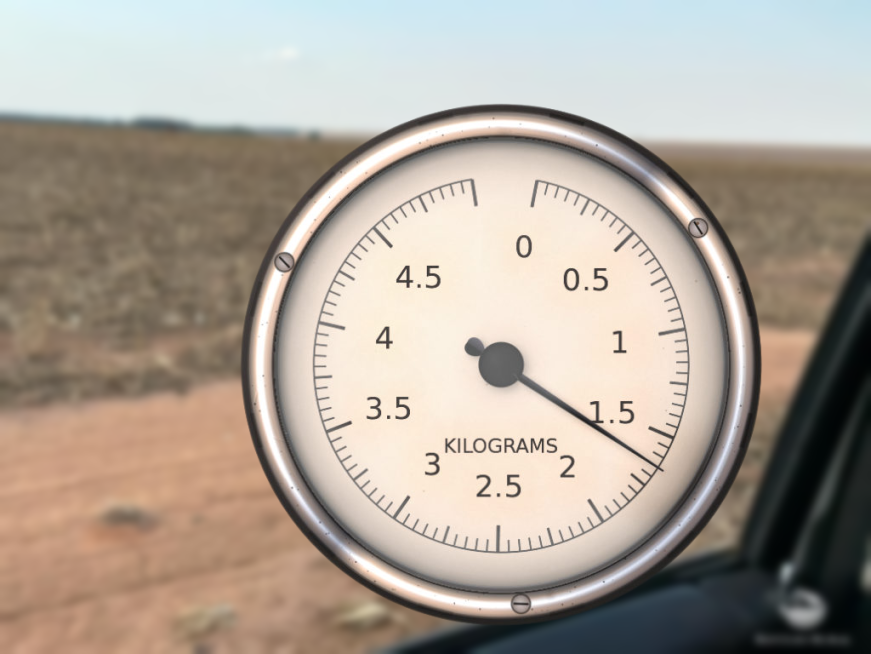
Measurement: 1.65
